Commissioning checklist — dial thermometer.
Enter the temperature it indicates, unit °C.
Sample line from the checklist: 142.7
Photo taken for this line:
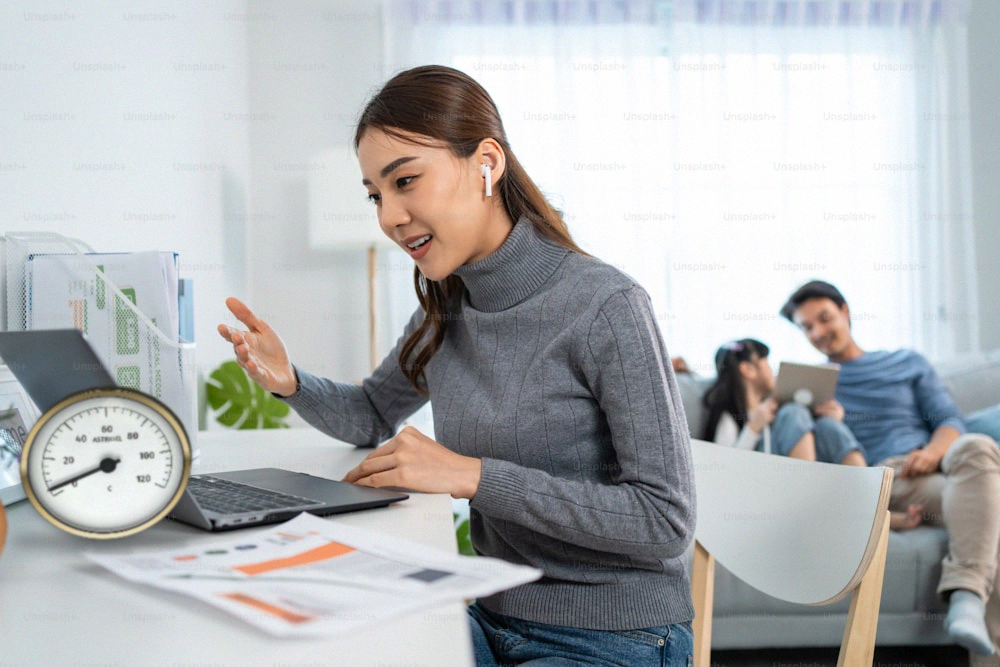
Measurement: 4
